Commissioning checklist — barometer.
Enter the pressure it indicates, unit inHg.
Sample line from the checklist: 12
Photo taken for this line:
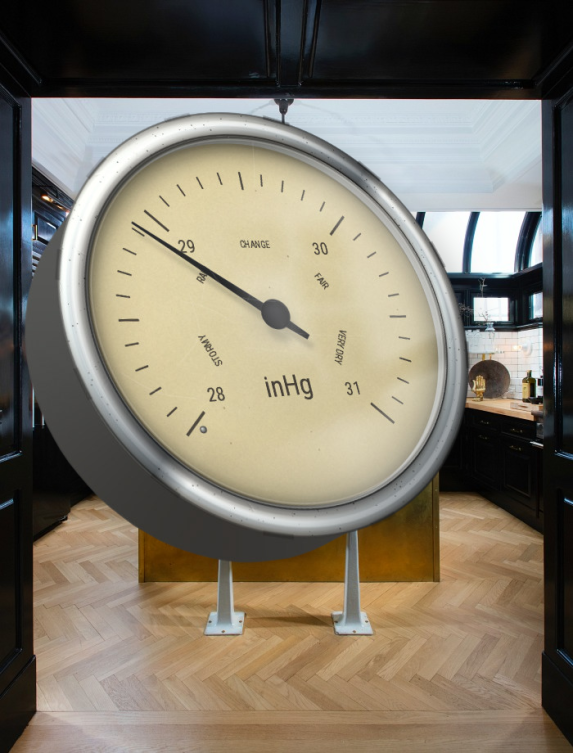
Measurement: 28.9
